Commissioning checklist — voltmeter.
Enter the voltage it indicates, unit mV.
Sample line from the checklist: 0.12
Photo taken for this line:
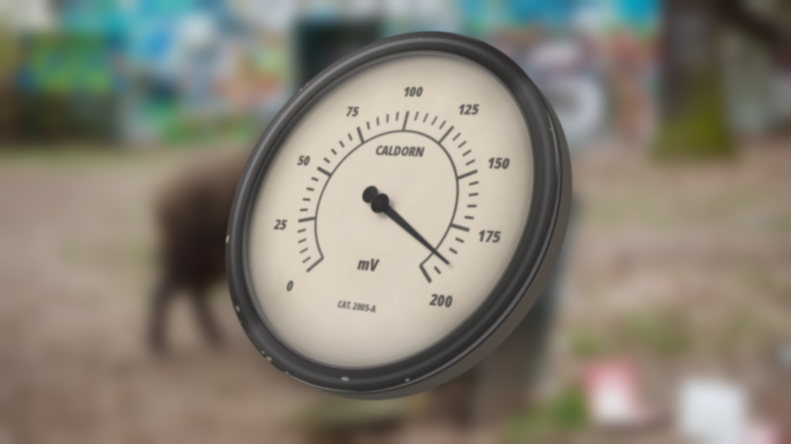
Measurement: 190
